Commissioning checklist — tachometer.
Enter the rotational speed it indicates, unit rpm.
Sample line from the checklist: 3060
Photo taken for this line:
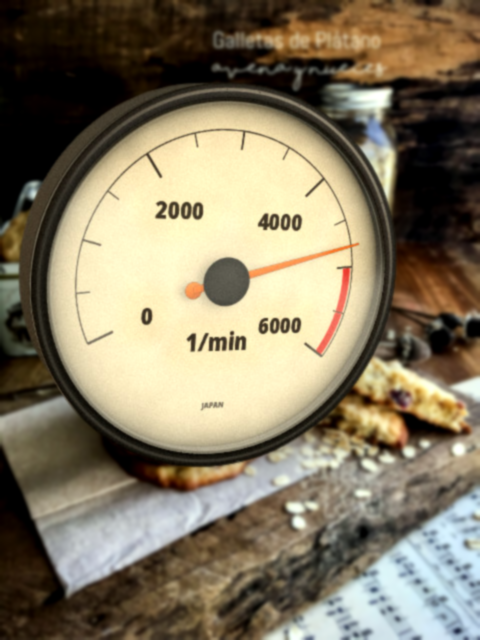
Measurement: 4750
